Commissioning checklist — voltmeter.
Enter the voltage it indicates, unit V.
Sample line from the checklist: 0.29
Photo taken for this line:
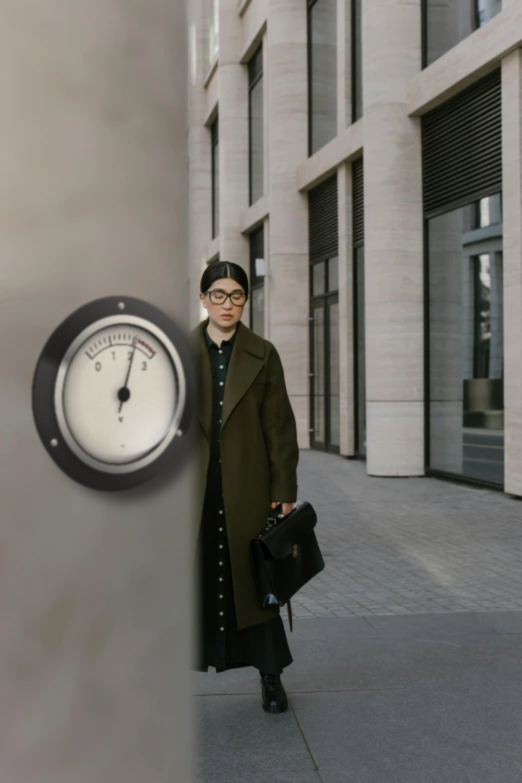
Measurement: 2
